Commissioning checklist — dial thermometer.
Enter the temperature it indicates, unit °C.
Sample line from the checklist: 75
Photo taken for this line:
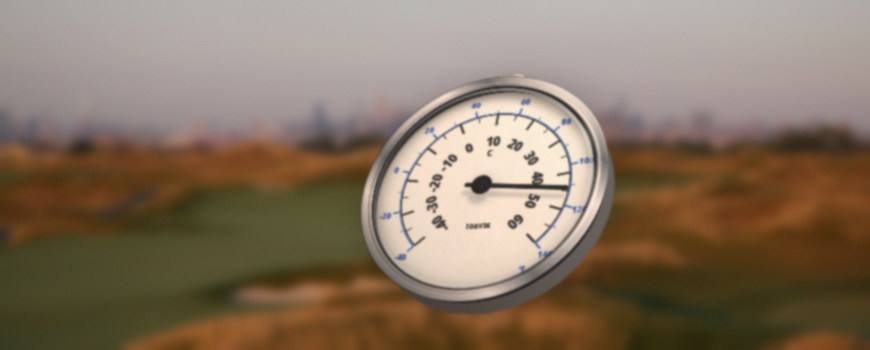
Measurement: 45
